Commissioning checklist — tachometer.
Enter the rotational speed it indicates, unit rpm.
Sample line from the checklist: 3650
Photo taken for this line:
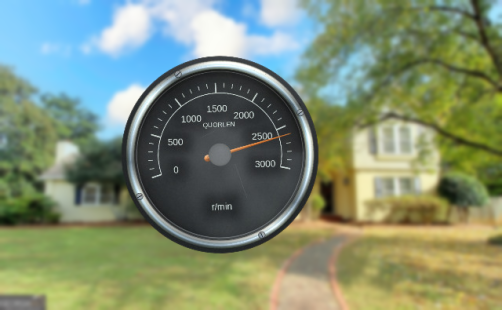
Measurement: 2600
